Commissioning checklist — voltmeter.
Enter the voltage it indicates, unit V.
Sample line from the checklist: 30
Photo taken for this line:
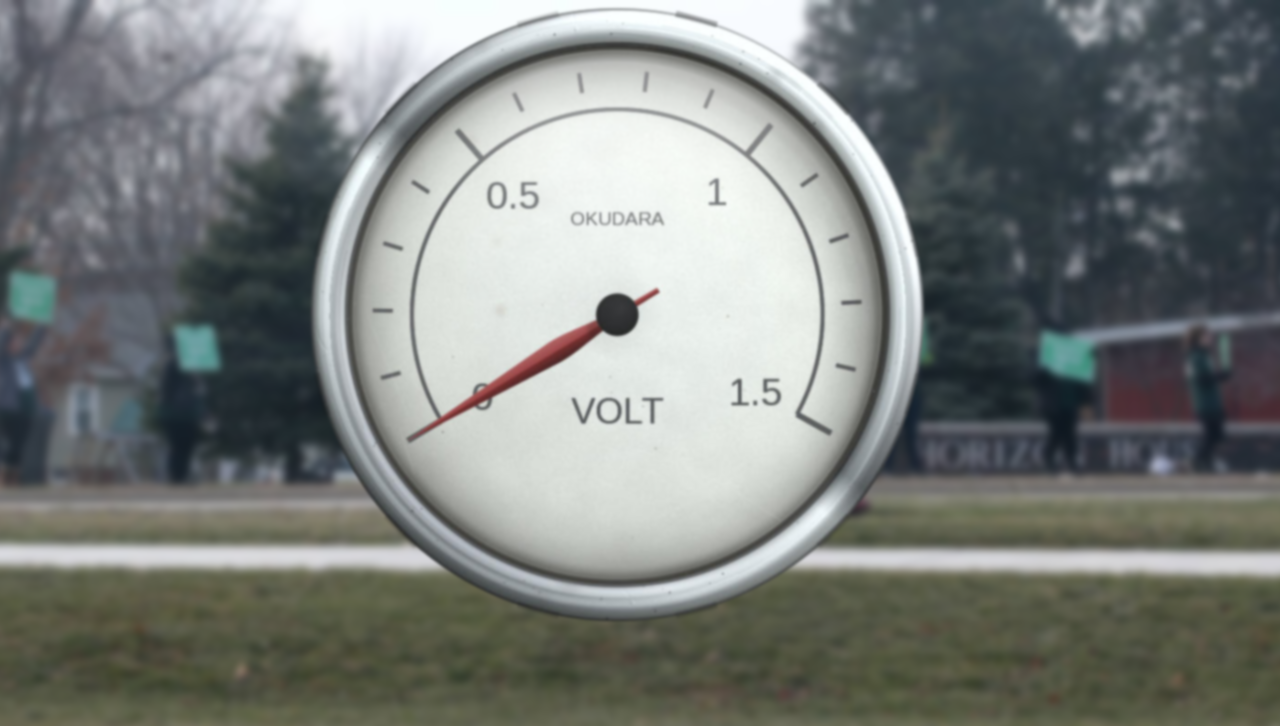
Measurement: 0
